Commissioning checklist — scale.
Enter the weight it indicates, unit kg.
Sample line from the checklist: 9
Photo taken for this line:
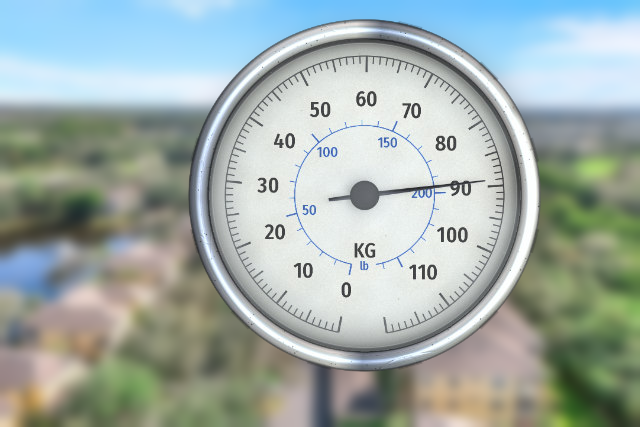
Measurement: 89
